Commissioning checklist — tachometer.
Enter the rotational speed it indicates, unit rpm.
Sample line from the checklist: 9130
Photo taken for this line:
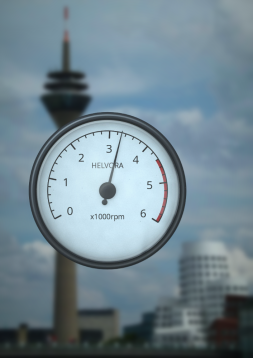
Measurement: 3300
